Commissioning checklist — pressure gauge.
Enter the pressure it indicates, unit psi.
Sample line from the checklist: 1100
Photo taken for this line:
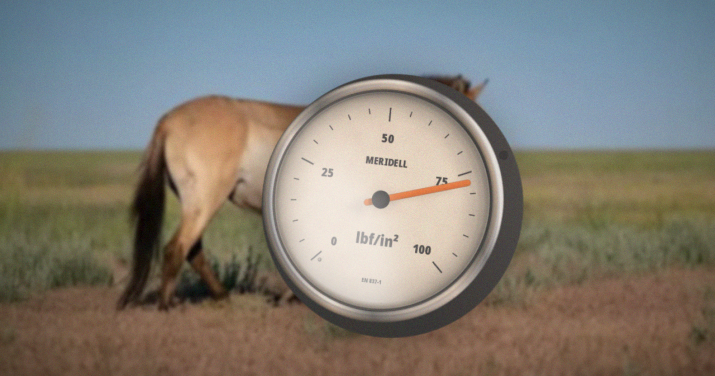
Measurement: 77.5
